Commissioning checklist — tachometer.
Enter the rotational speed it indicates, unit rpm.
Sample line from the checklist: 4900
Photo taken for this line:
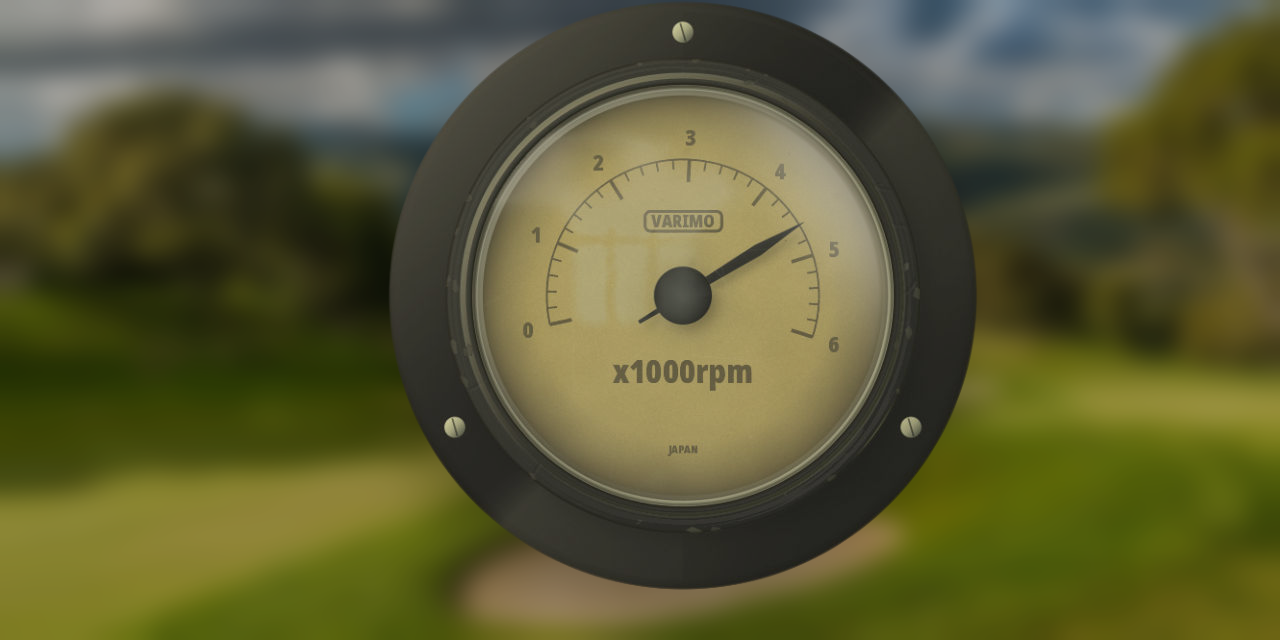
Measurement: 4600
